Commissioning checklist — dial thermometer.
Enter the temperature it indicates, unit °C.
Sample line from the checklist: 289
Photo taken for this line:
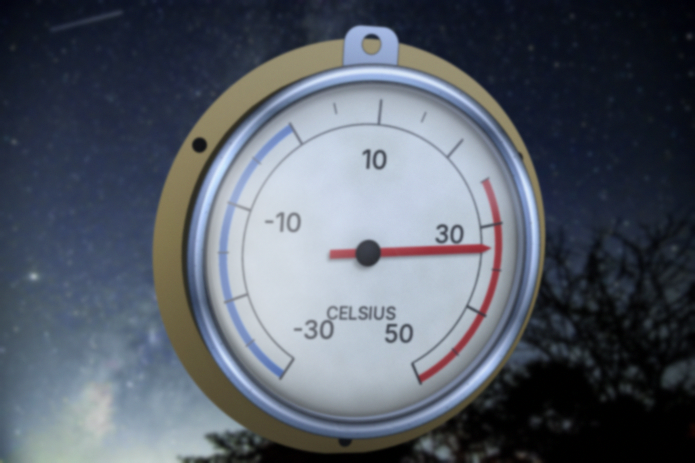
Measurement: 32.5
